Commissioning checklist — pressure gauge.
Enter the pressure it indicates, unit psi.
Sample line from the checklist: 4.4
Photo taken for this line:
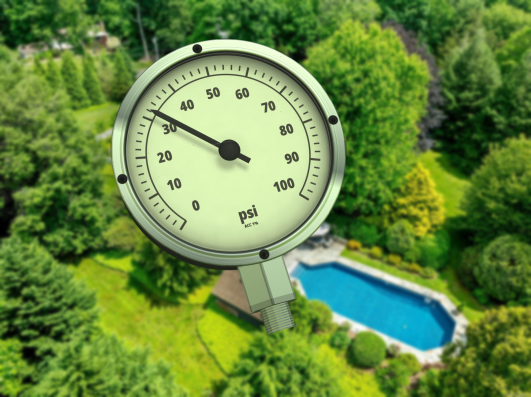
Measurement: 32
